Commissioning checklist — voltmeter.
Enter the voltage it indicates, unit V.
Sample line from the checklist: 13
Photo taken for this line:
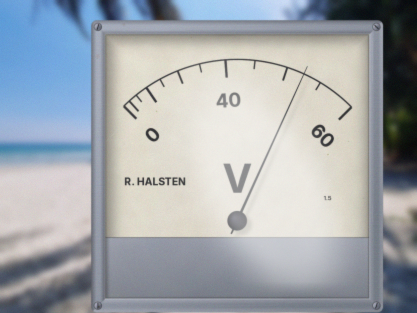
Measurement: 52.5
